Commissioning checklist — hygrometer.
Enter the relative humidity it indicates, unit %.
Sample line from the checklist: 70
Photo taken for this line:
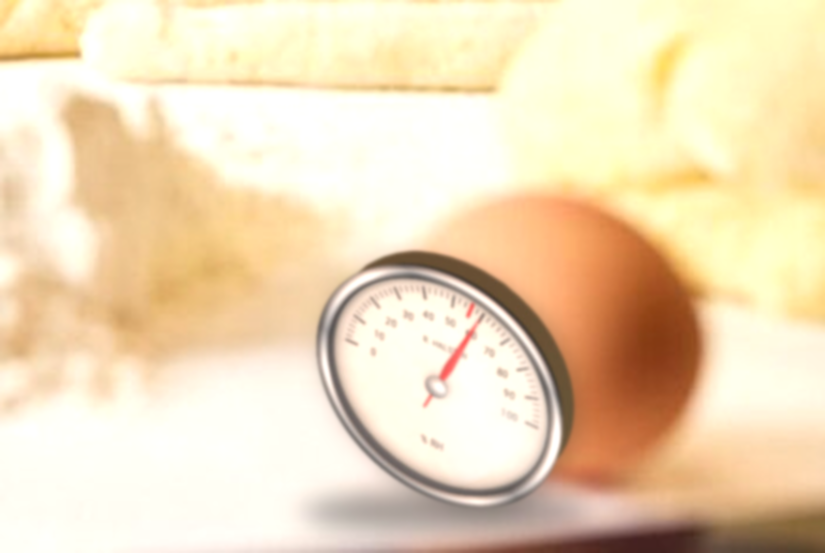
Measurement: 60
